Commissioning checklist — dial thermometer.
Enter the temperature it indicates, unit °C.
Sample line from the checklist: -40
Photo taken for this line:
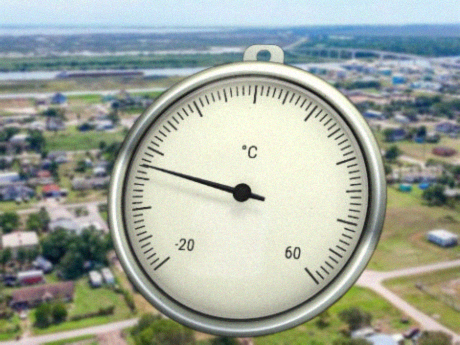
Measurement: -3
